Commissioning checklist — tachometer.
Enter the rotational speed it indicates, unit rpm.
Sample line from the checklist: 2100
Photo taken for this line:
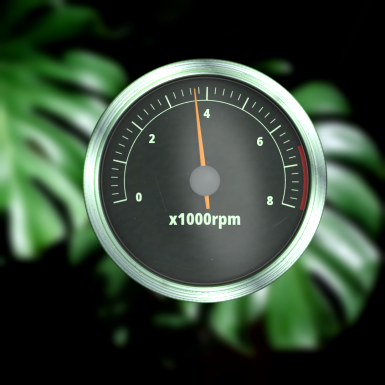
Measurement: 3700
